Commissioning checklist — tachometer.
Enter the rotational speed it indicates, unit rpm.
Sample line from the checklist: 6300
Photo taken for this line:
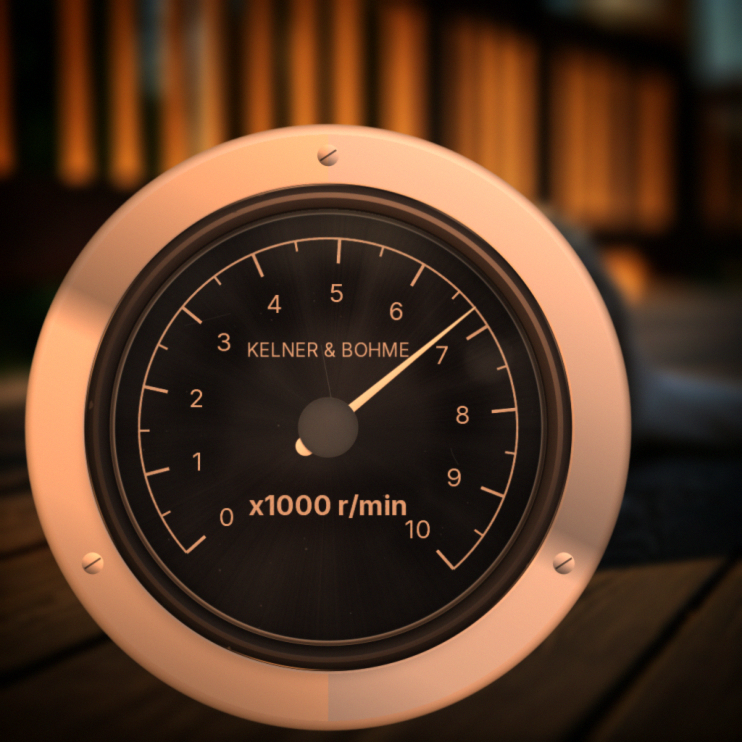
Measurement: 6750
